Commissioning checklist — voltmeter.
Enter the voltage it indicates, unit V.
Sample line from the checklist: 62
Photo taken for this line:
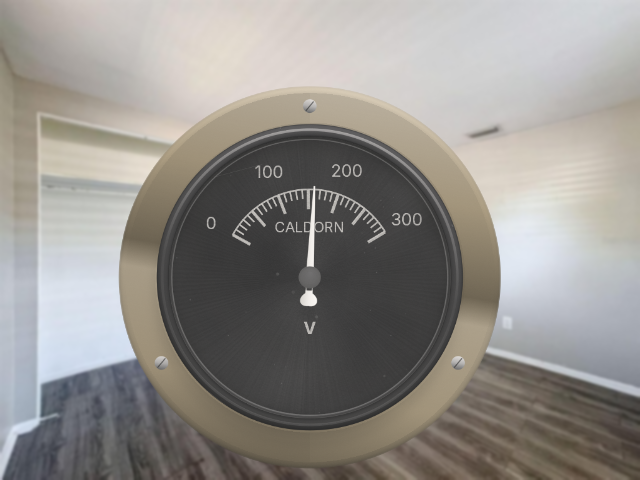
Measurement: 160
